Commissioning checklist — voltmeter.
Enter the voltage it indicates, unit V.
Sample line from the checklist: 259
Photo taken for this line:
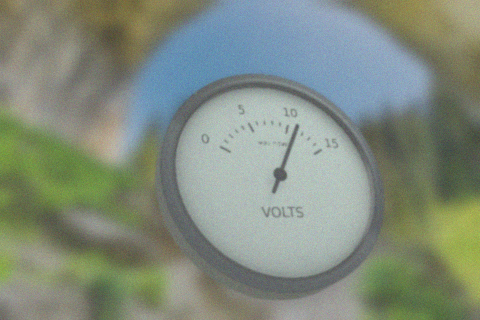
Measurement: 11
